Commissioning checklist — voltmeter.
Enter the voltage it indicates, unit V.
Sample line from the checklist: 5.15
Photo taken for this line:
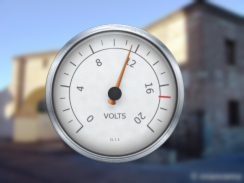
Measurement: 11.5
